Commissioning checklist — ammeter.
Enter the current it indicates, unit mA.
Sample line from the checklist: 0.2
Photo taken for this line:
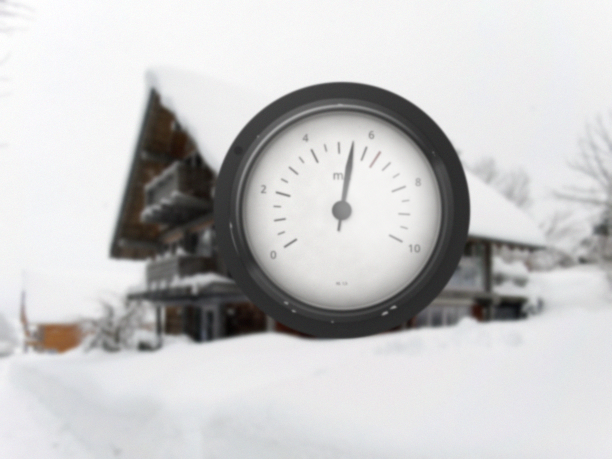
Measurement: 5.5
